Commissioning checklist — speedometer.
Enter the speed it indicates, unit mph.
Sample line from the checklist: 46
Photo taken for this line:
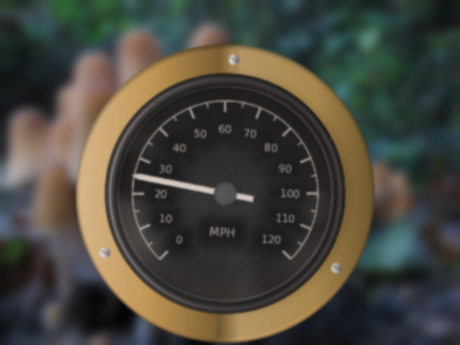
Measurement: 25
